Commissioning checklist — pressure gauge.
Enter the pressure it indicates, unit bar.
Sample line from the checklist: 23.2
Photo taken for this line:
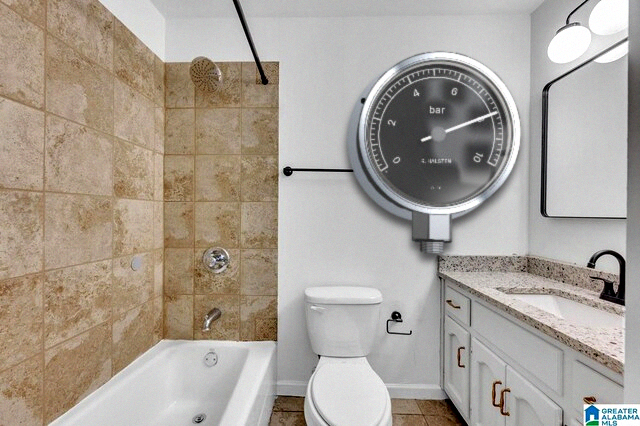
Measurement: 8
